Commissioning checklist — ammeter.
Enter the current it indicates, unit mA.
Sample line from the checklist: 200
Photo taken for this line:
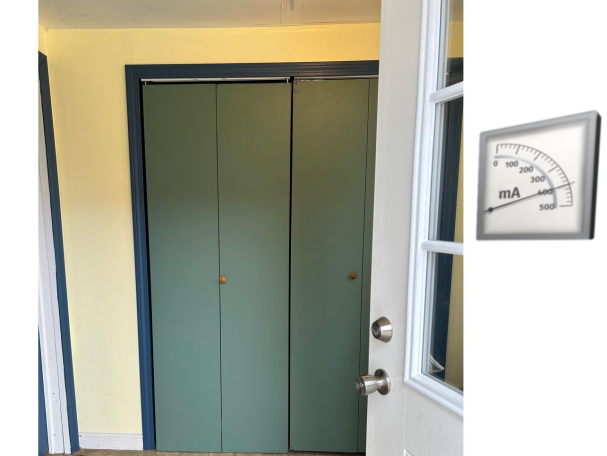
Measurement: 400
